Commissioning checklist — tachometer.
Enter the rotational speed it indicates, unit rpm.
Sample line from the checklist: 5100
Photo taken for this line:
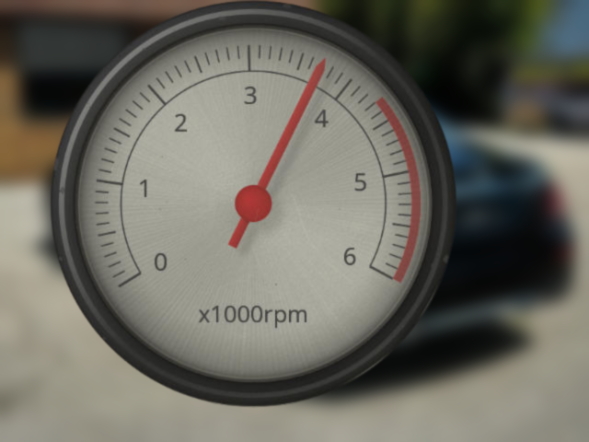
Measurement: 3700
